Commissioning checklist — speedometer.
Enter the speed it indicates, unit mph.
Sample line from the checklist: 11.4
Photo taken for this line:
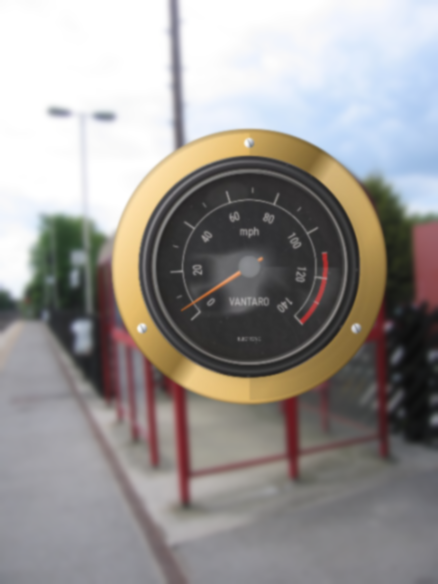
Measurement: 5
